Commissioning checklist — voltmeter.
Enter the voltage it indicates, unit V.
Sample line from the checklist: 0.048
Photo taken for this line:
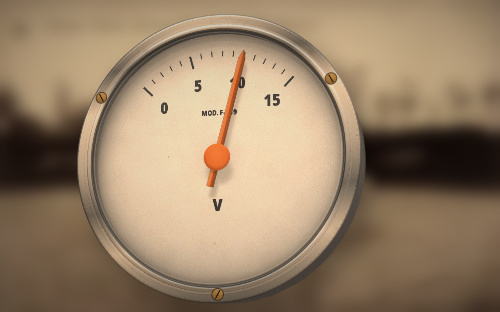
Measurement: 10
